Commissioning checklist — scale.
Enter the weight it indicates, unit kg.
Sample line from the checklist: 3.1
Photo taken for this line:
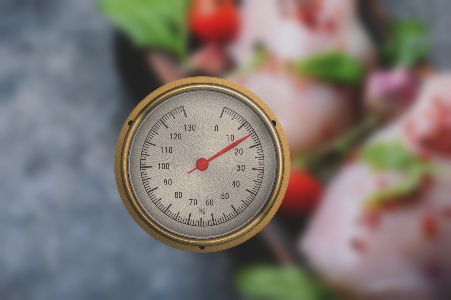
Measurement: 15
